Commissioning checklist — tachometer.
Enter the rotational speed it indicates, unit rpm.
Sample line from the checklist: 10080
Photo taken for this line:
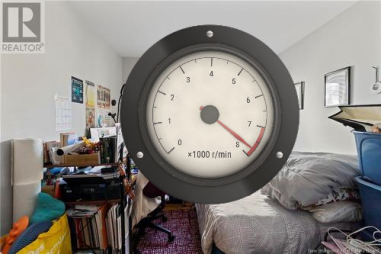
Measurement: 7750
